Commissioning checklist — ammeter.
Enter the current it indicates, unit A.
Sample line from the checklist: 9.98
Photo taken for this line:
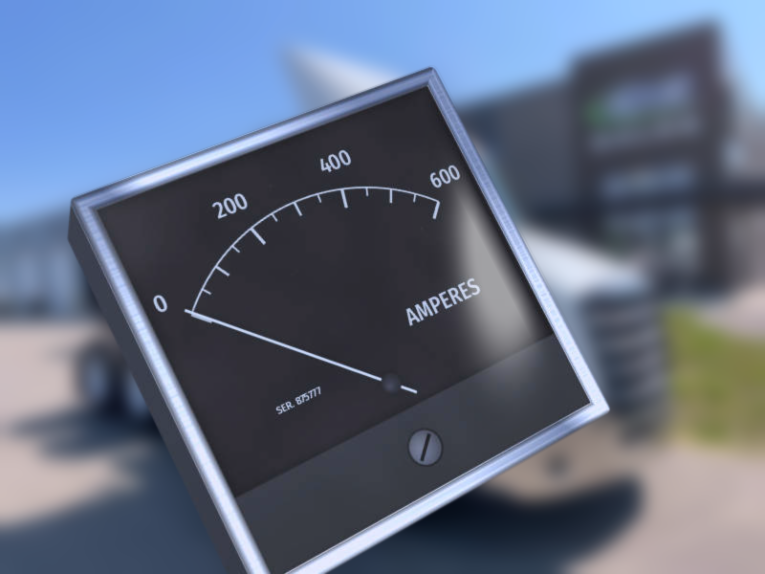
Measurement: 0
